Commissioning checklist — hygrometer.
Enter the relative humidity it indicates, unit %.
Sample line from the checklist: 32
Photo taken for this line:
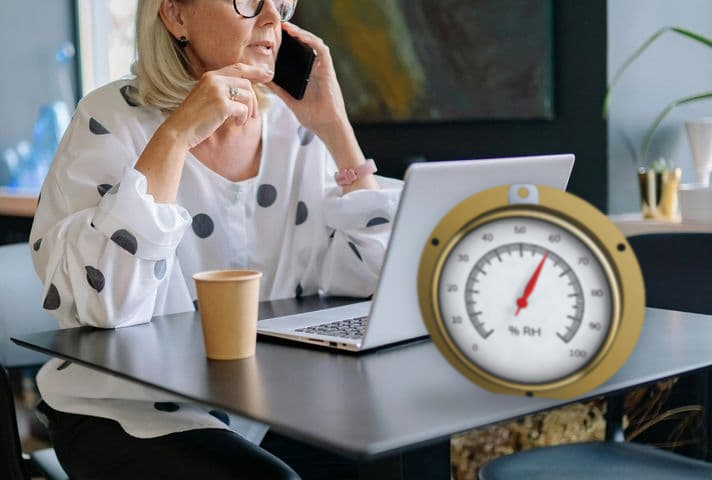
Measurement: 60
